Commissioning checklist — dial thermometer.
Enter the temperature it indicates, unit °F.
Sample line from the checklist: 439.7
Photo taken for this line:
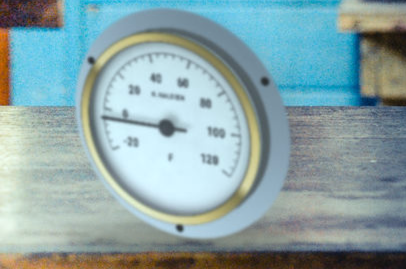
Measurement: -4
